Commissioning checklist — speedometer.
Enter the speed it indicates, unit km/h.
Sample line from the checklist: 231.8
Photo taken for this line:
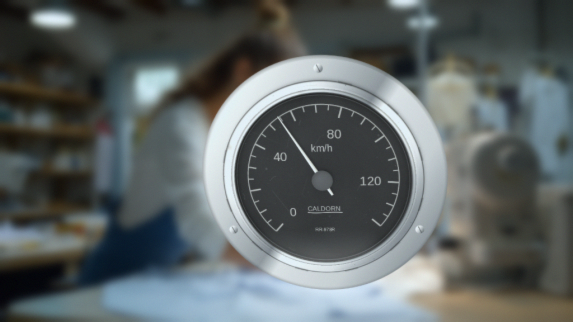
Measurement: 55
